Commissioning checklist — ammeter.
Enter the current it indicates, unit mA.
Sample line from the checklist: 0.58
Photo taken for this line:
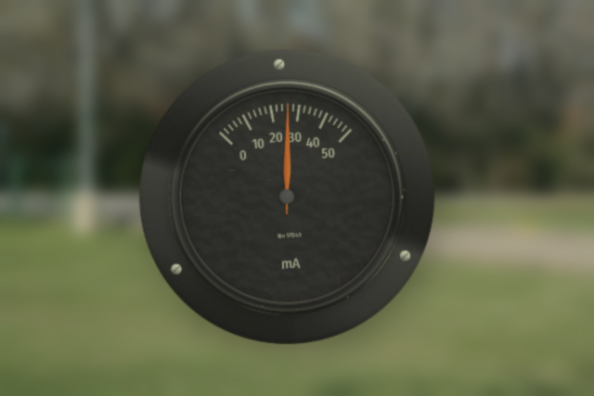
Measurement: 26
